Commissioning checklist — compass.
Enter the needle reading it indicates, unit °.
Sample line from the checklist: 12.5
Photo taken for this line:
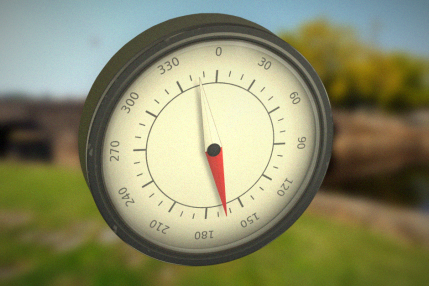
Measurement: 165
